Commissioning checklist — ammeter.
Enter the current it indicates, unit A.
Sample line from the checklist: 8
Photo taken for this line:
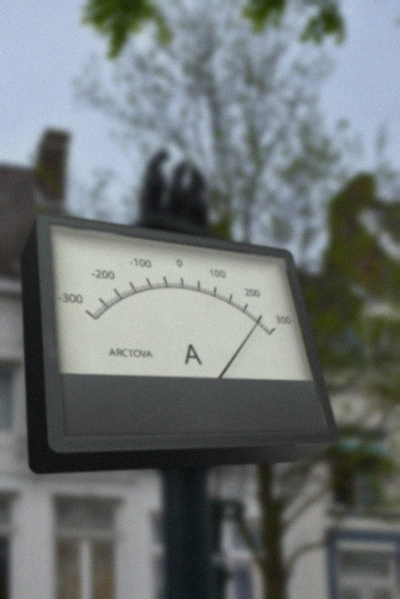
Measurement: 250
